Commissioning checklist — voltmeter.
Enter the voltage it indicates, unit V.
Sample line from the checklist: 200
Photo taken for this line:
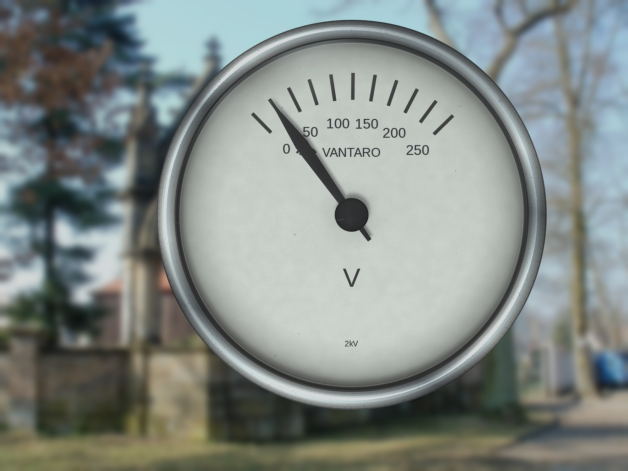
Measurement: 25
